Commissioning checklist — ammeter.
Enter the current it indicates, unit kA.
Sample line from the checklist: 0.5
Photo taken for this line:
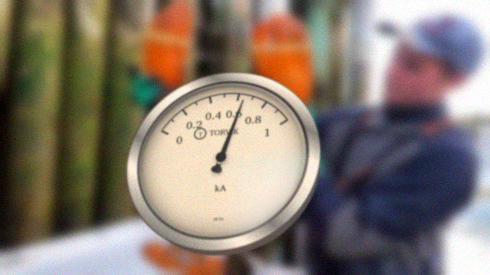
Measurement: 0.65
